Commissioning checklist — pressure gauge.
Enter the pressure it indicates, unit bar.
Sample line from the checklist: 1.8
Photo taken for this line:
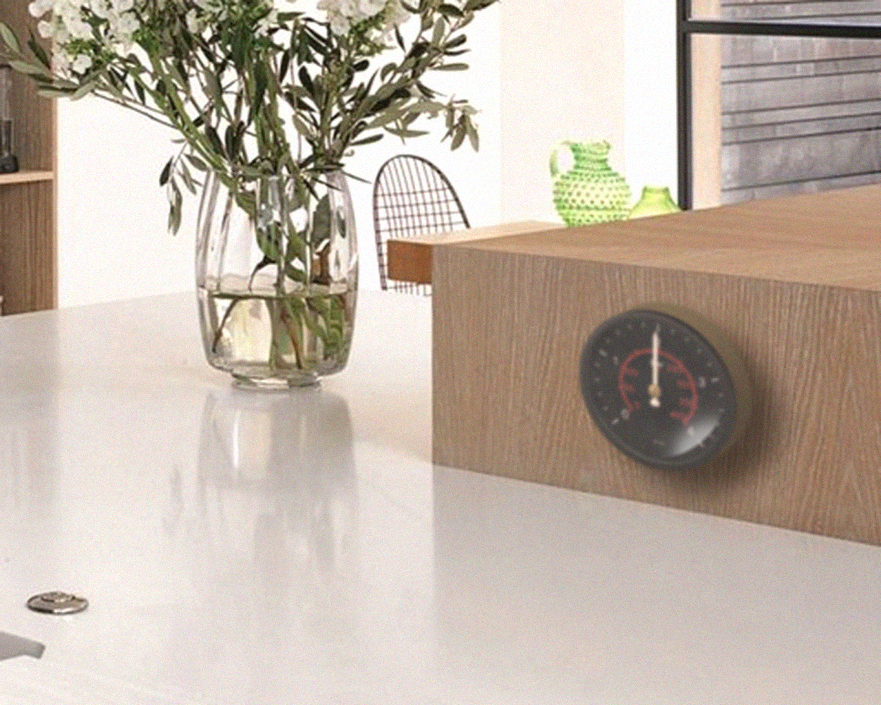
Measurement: 2
